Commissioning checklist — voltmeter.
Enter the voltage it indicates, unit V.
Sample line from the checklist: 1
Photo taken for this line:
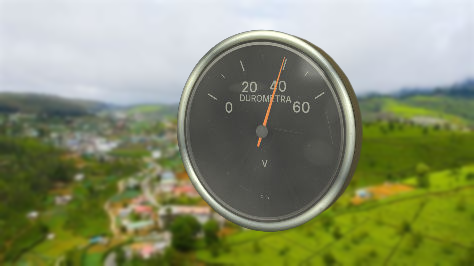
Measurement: 40
